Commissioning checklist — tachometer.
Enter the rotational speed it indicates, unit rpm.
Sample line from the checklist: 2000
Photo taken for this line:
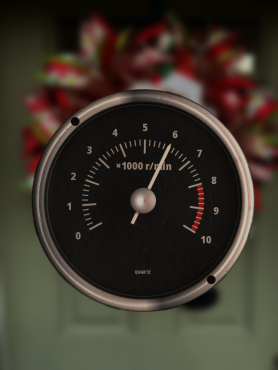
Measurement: 6000
